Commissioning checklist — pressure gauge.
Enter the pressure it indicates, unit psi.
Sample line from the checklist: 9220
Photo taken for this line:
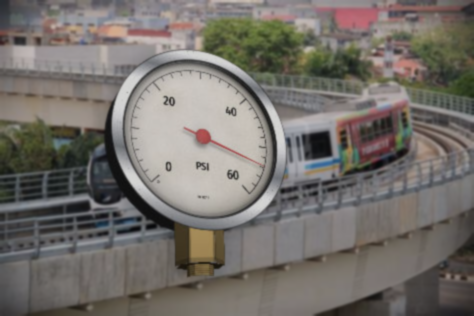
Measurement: 54
